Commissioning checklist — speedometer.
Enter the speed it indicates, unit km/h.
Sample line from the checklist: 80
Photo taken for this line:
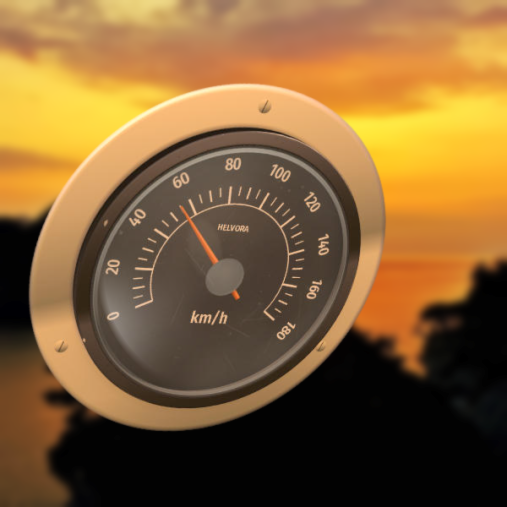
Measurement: 55
